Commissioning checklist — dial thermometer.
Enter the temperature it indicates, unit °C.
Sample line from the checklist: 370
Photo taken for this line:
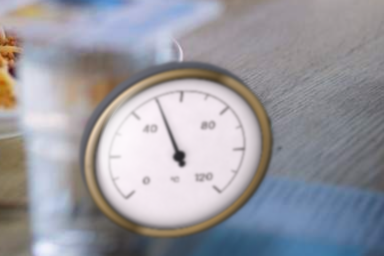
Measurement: 50
